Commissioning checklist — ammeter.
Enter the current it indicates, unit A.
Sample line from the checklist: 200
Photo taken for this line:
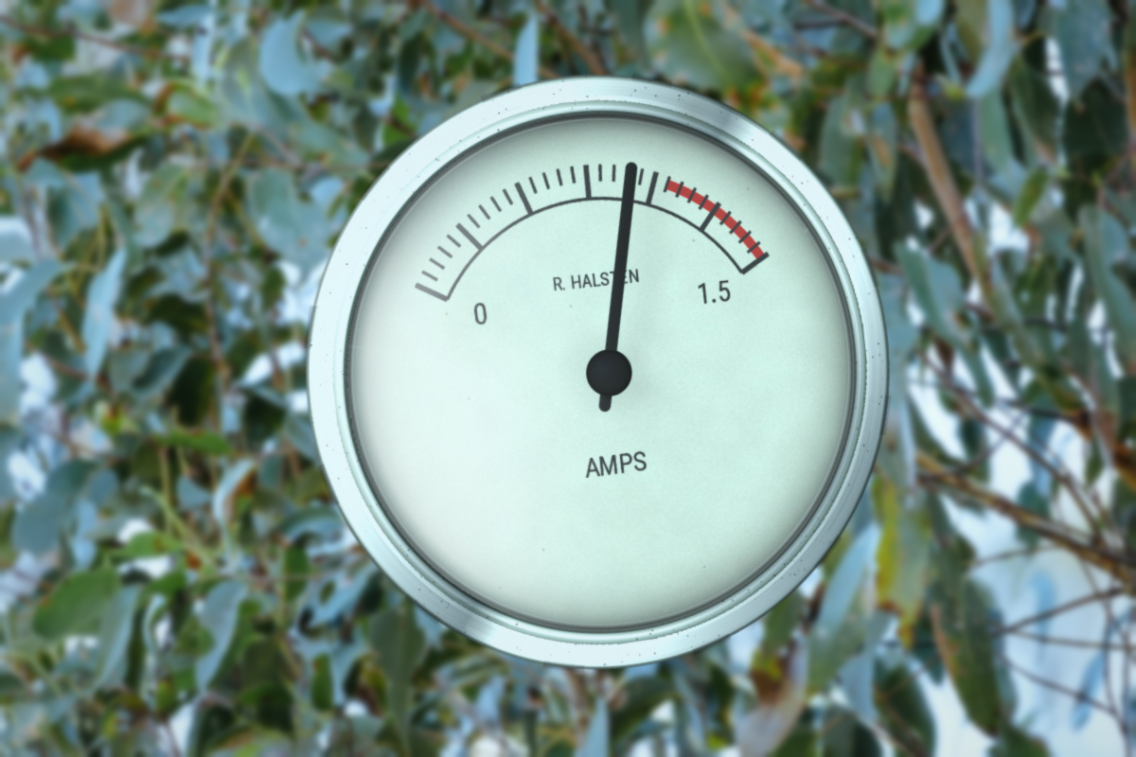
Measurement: 0.9
